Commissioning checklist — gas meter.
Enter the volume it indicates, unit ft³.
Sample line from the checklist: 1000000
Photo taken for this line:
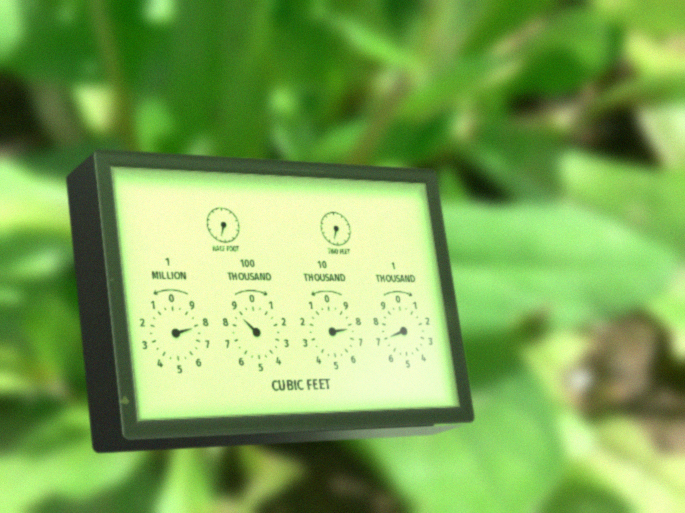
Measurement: 787700
